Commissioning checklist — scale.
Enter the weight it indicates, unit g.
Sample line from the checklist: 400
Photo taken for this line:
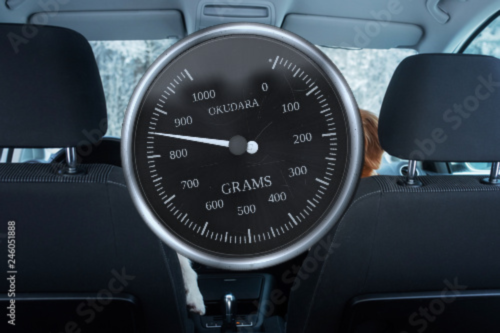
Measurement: 850
